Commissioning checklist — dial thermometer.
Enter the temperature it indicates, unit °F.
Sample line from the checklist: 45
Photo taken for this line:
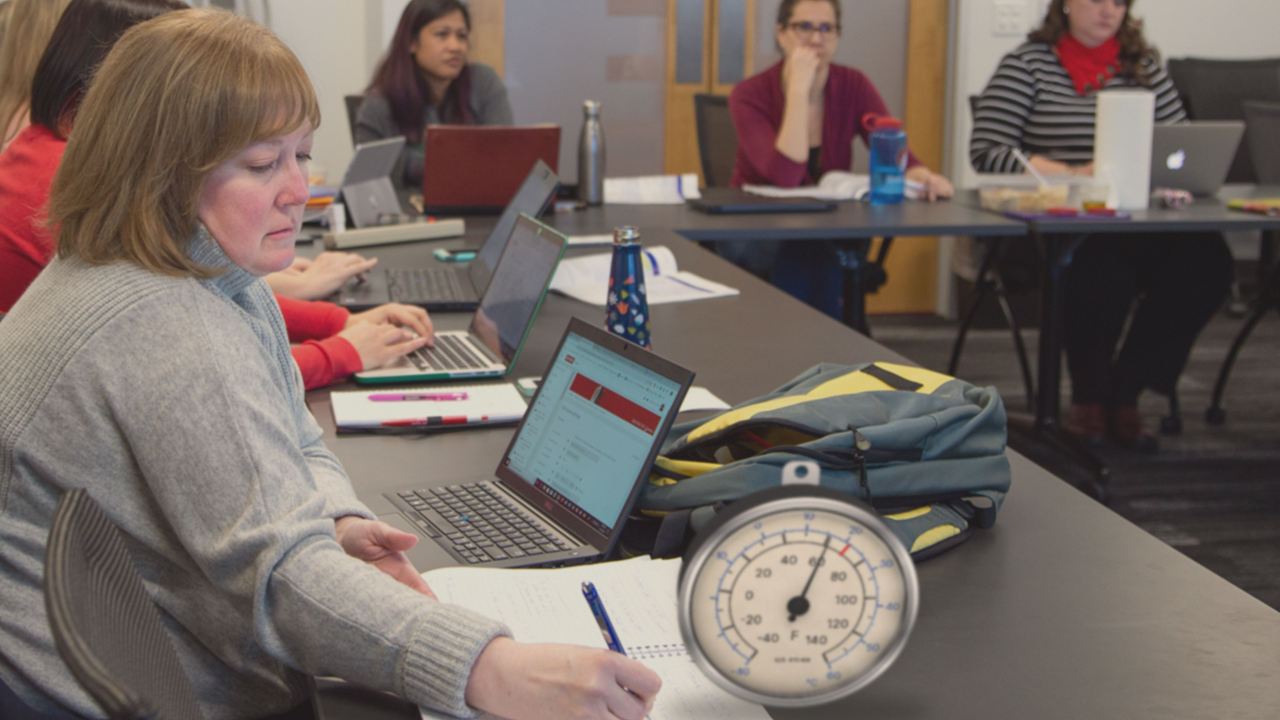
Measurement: 60
